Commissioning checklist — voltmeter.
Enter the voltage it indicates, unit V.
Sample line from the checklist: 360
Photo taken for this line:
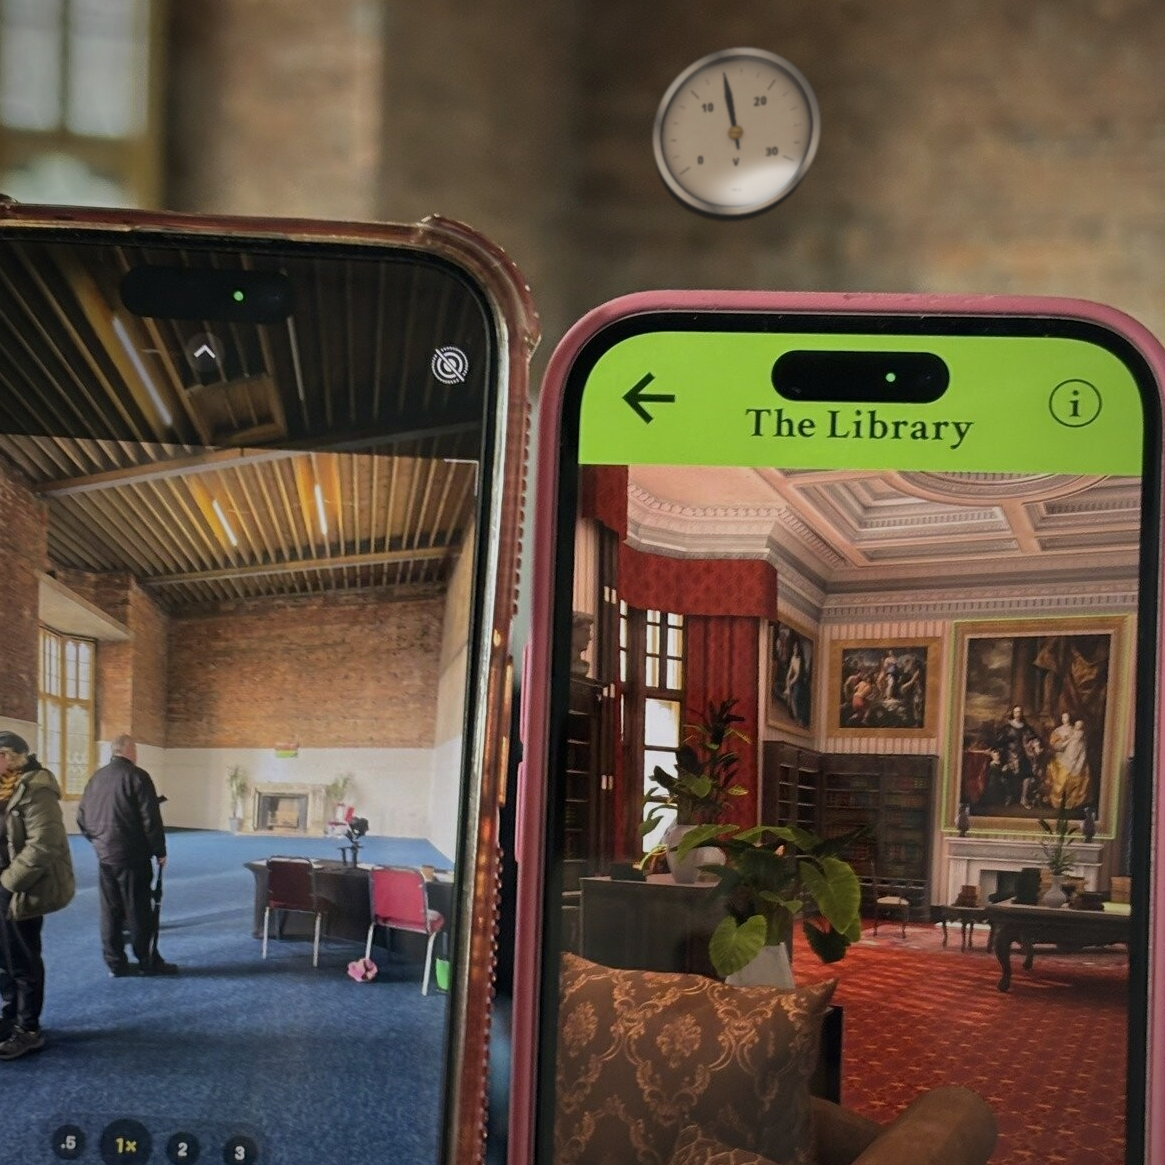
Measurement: 14
